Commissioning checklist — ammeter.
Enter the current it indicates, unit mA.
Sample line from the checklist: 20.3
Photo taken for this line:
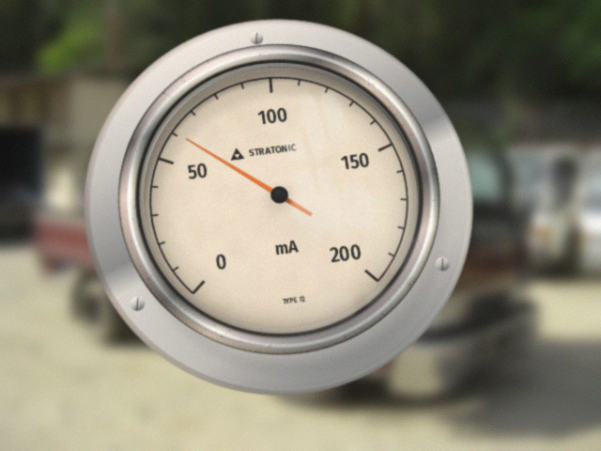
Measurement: 60
